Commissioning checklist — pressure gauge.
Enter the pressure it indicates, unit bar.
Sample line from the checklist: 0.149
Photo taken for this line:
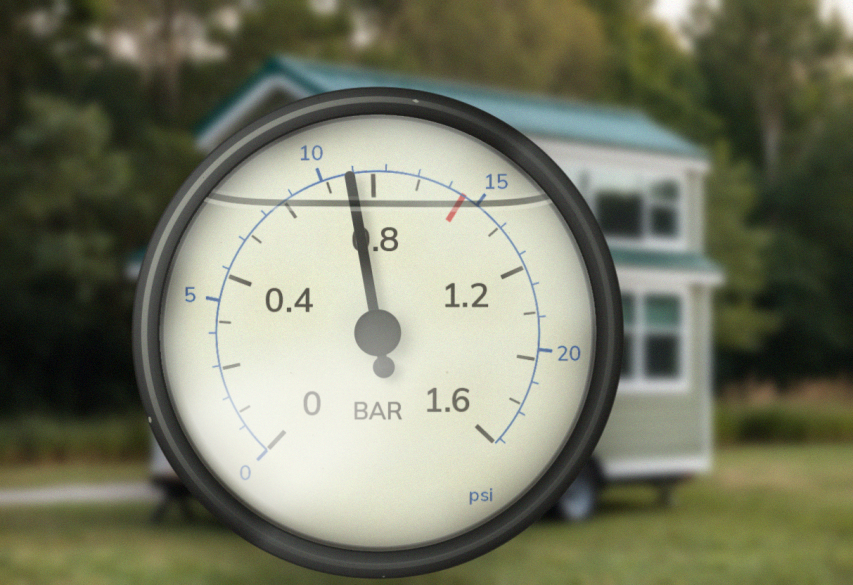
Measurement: 0.75
